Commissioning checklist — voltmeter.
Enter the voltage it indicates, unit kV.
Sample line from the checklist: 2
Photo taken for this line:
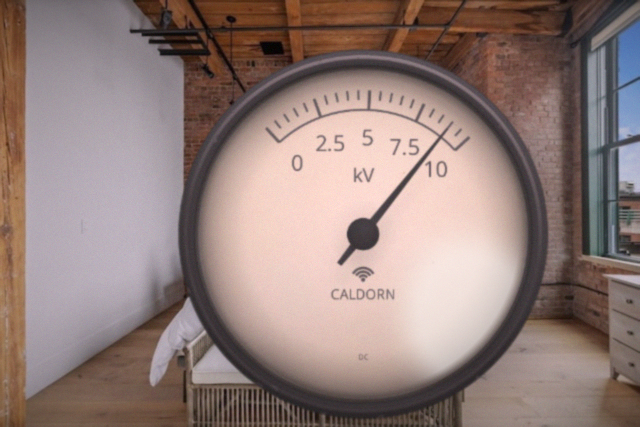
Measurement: 9
